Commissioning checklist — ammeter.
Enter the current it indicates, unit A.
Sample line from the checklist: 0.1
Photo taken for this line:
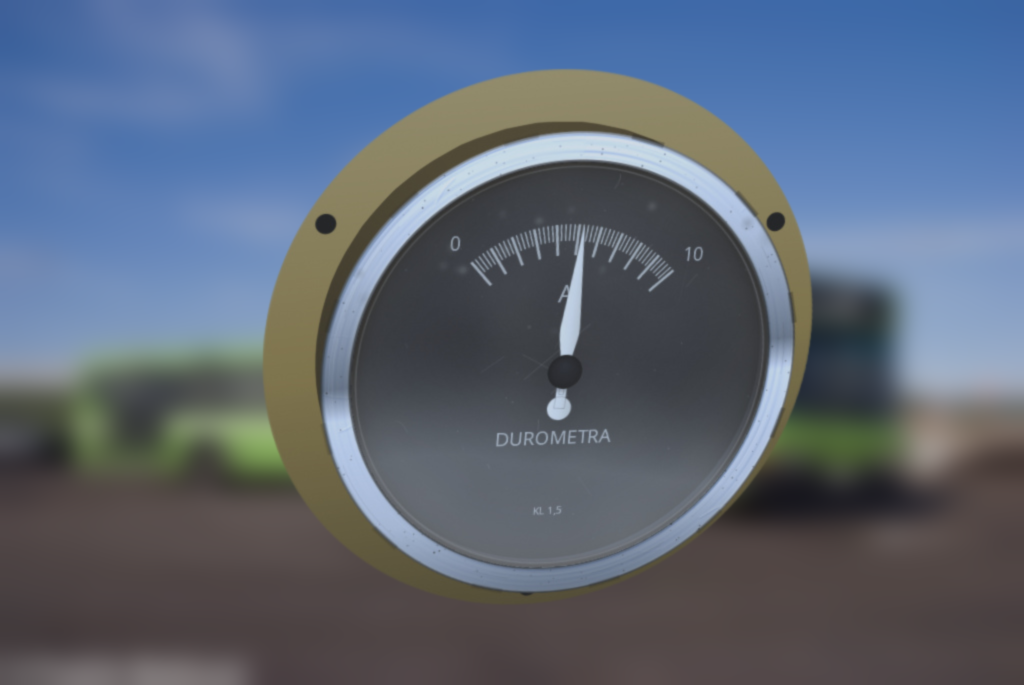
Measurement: 5
